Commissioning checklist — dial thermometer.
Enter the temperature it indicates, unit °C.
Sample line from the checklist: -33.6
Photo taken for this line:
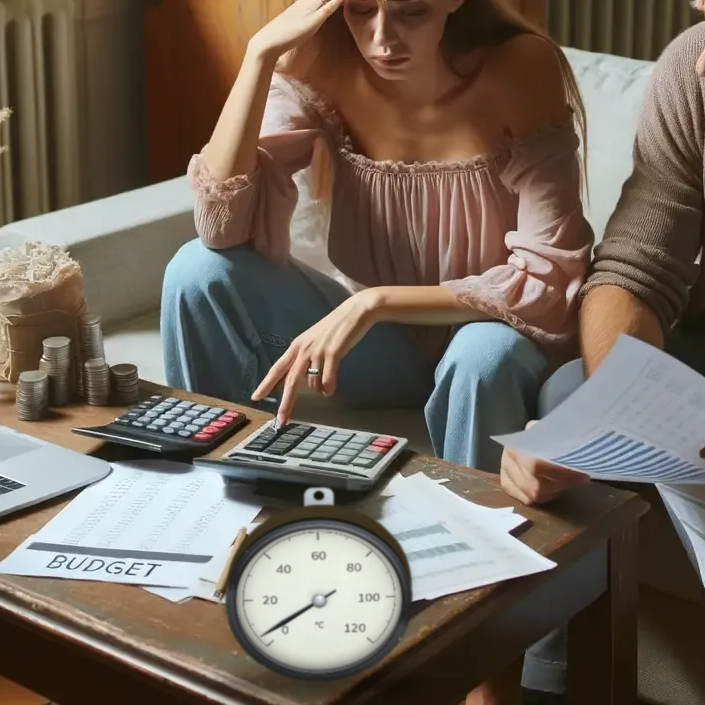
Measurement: 5
